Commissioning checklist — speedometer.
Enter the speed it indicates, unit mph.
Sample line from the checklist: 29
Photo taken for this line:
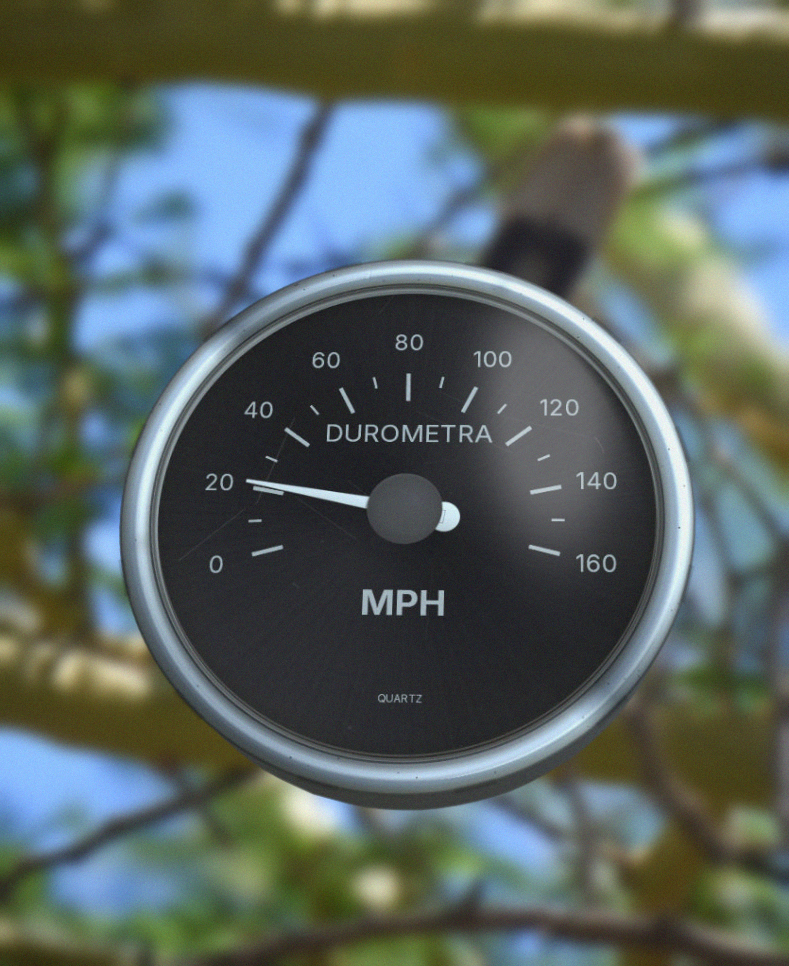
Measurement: 20
